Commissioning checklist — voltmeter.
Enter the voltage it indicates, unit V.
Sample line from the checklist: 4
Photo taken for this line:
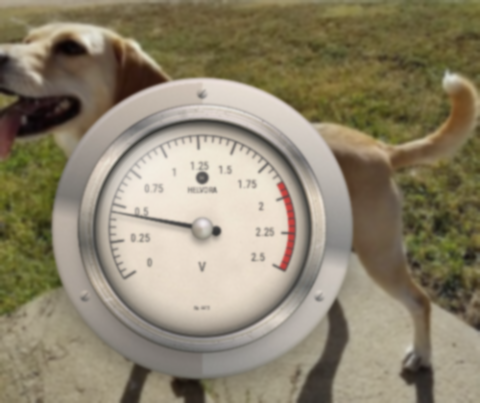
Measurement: 0.45
